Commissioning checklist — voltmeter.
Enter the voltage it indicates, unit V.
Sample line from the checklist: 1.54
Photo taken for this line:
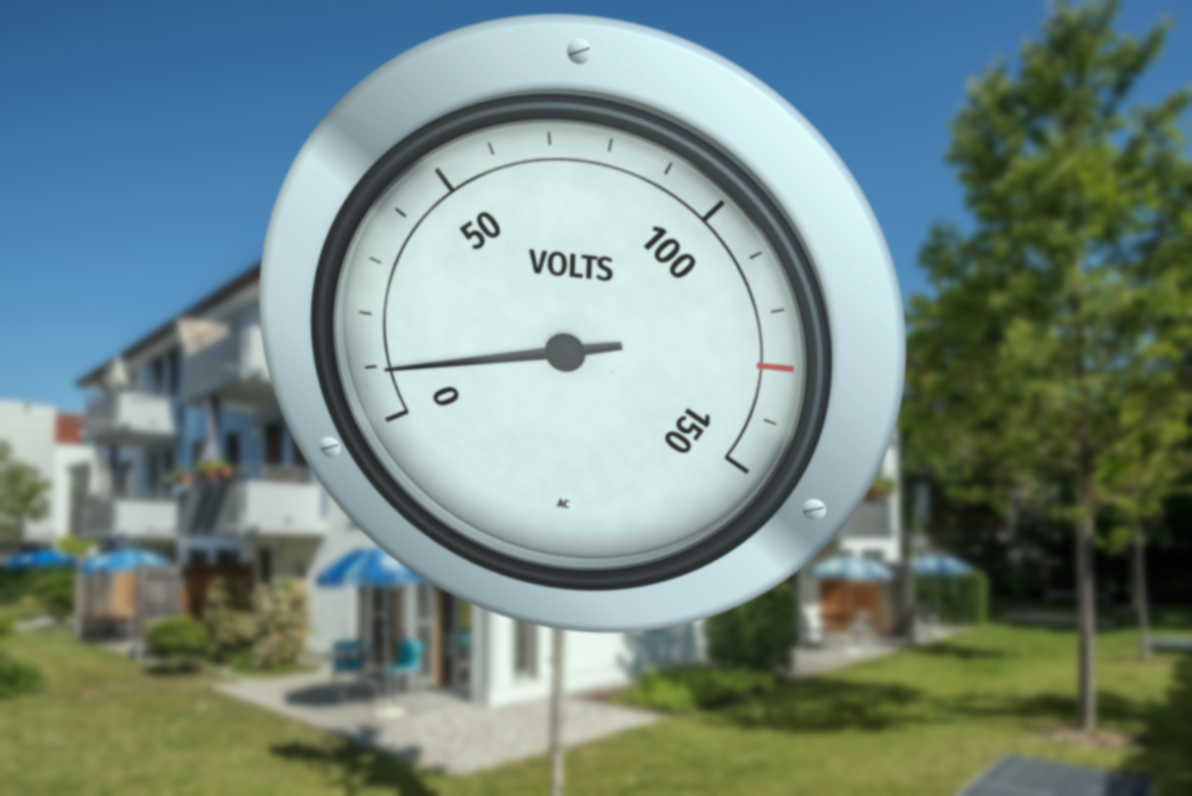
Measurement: 10
